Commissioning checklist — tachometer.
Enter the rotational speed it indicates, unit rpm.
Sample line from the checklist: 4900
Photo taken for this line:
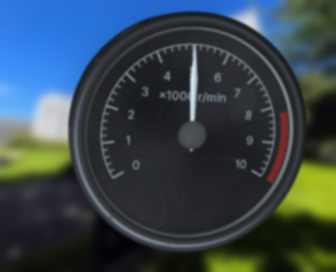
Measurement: 5000
